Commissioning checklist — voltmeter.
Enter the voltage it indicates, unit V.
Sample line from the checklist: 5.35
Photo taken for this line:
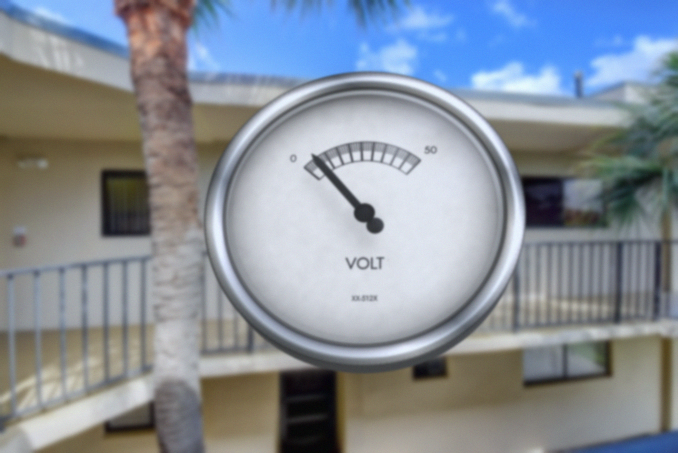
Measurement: 5
